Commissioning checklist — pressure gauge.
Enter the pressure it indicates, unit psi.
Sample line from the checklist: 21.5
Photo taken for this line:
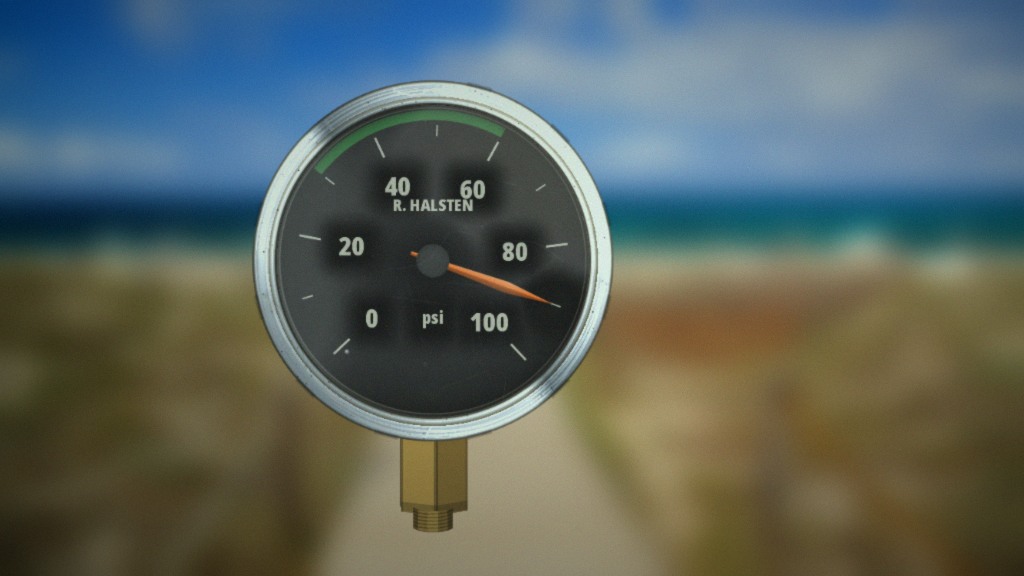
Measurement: 90
